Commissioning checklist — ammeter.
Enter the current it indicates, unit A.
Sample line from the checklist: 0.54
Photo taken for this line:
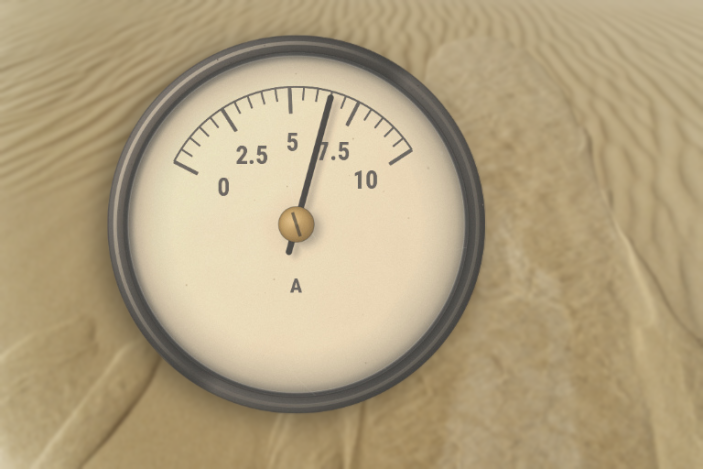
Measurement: 6.5
